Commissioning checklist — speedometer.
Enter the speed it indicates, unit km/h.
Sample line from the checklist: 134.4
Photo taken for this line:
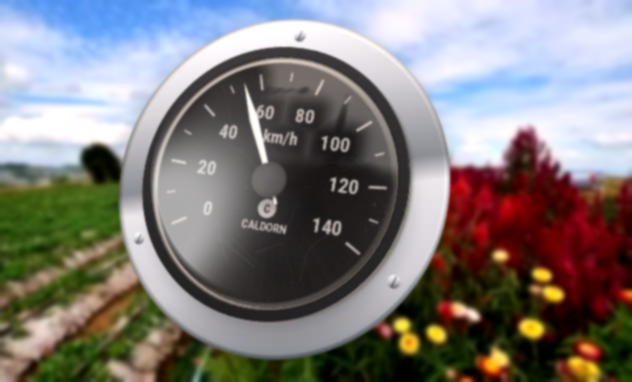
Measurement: 55
